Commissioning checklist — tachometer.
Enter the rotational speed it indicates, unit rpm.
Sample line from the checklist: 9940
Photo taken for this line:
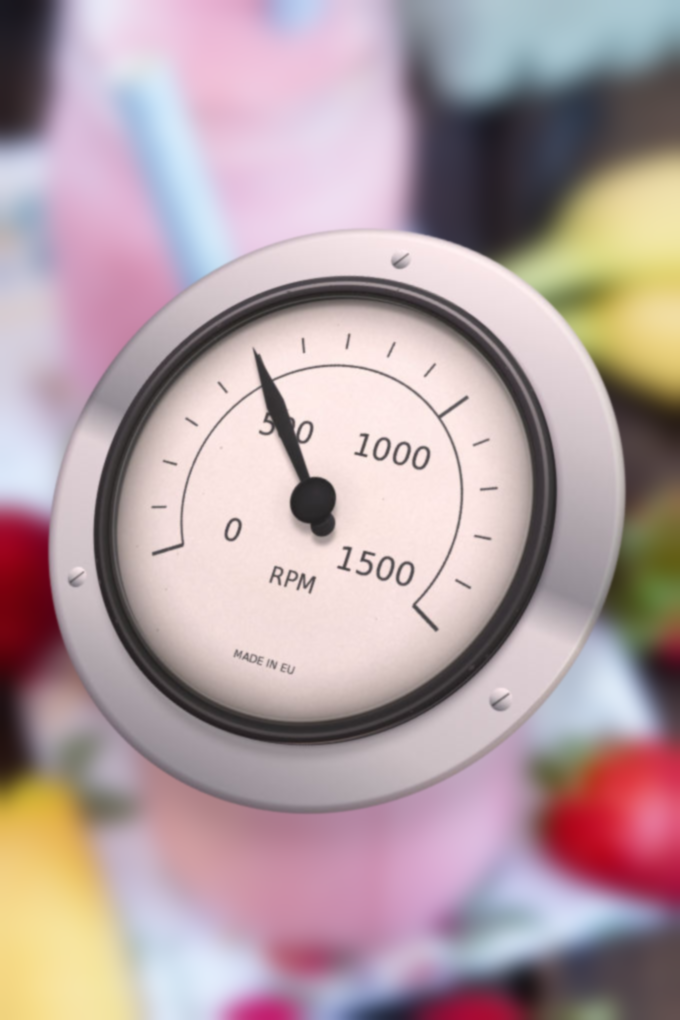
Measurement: 500
